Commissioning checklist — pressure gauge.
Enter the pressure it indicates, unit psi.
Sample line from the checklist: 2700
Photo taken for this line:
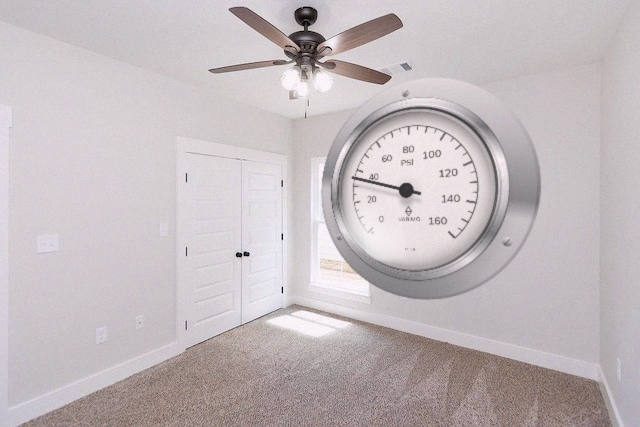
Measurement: 35
